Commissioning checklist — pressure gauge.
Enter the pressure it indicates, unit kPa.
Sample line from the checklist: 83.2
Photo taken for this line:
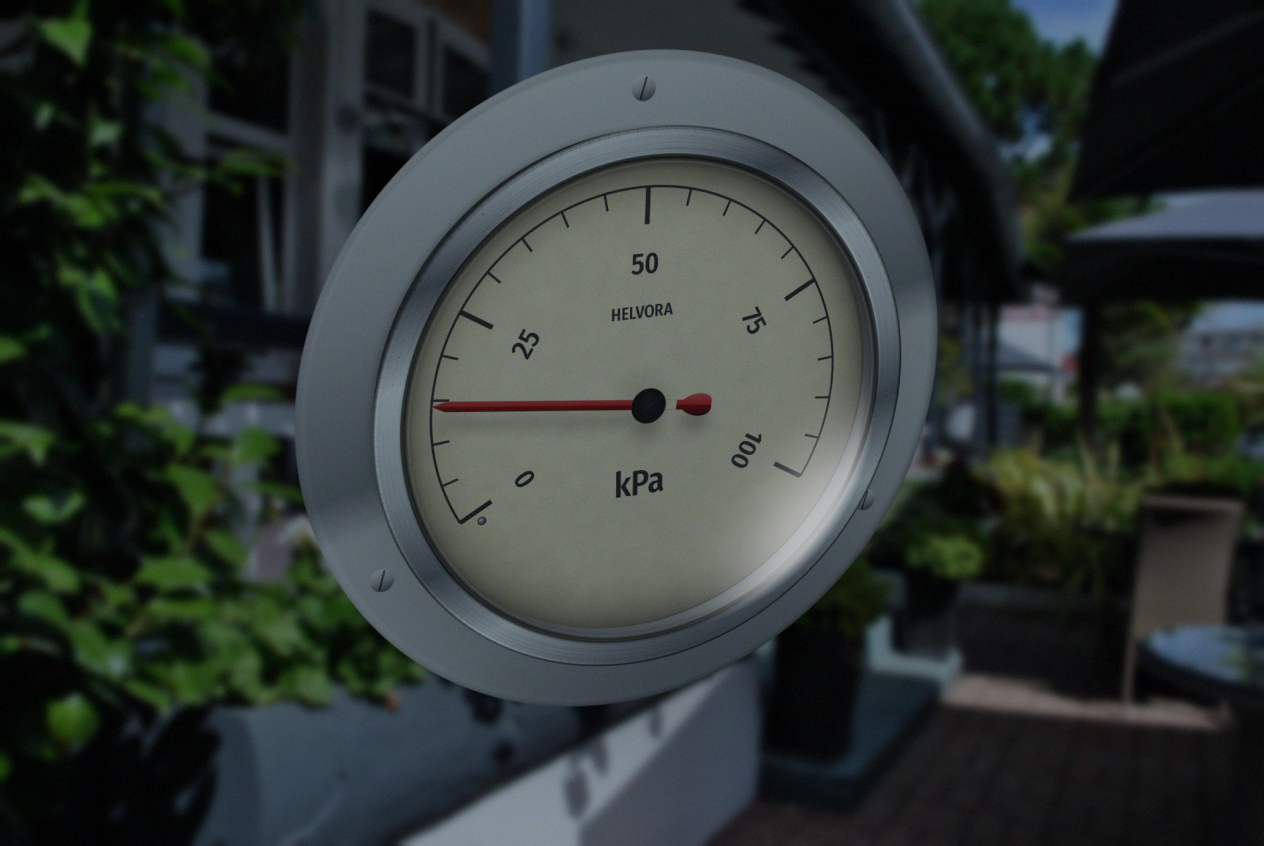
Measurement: 15
